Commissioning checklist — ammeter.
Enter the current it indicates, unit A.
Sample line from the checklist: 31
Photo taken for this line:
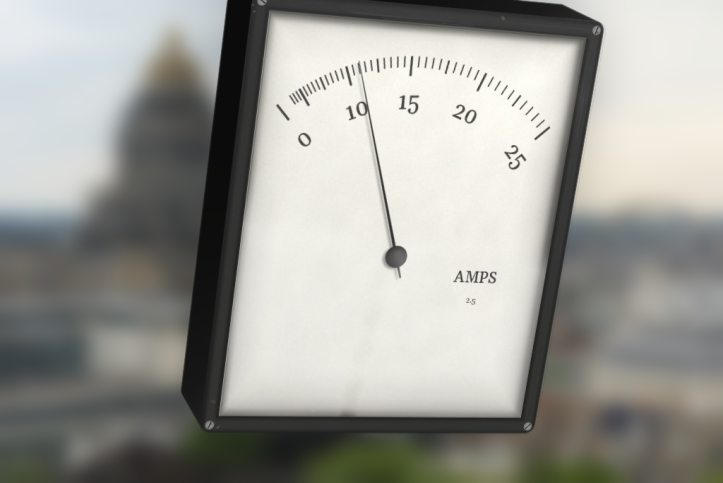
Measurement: 11
